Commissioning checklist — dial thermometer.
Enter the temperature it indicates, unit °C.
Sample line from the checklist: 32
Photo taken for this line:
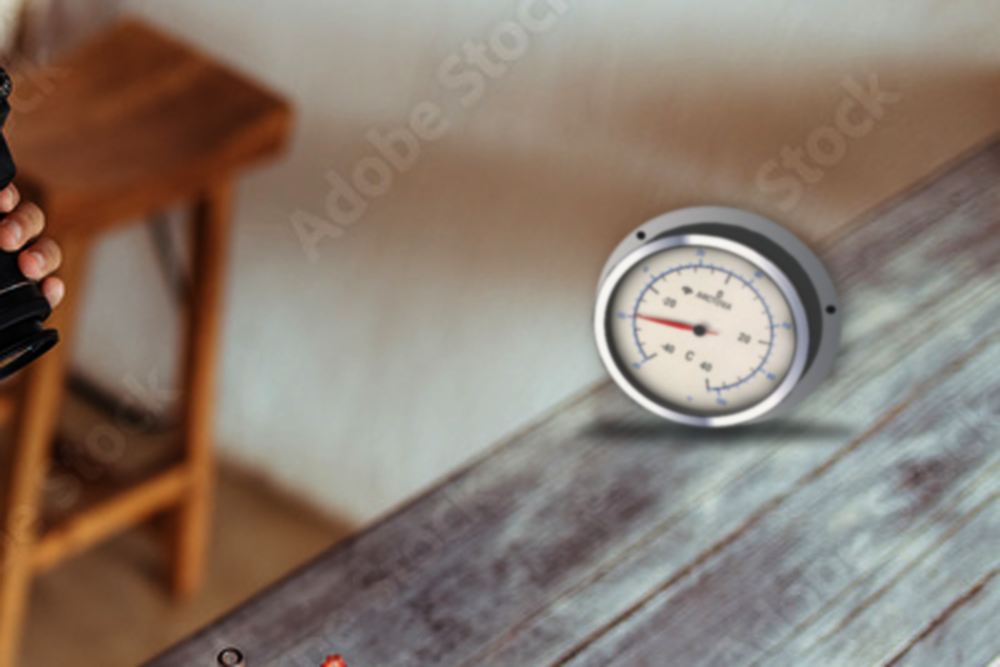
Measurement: -28
